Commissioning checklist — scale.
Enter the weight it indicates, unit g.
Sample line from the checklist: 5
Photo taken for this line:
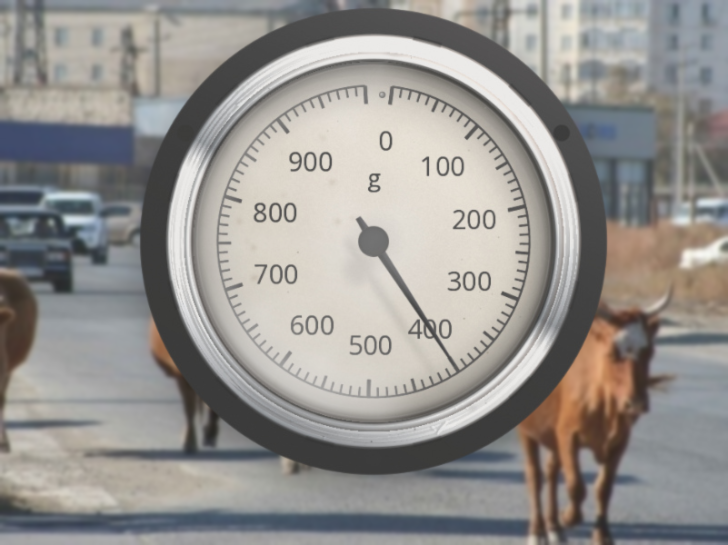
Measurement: 400
